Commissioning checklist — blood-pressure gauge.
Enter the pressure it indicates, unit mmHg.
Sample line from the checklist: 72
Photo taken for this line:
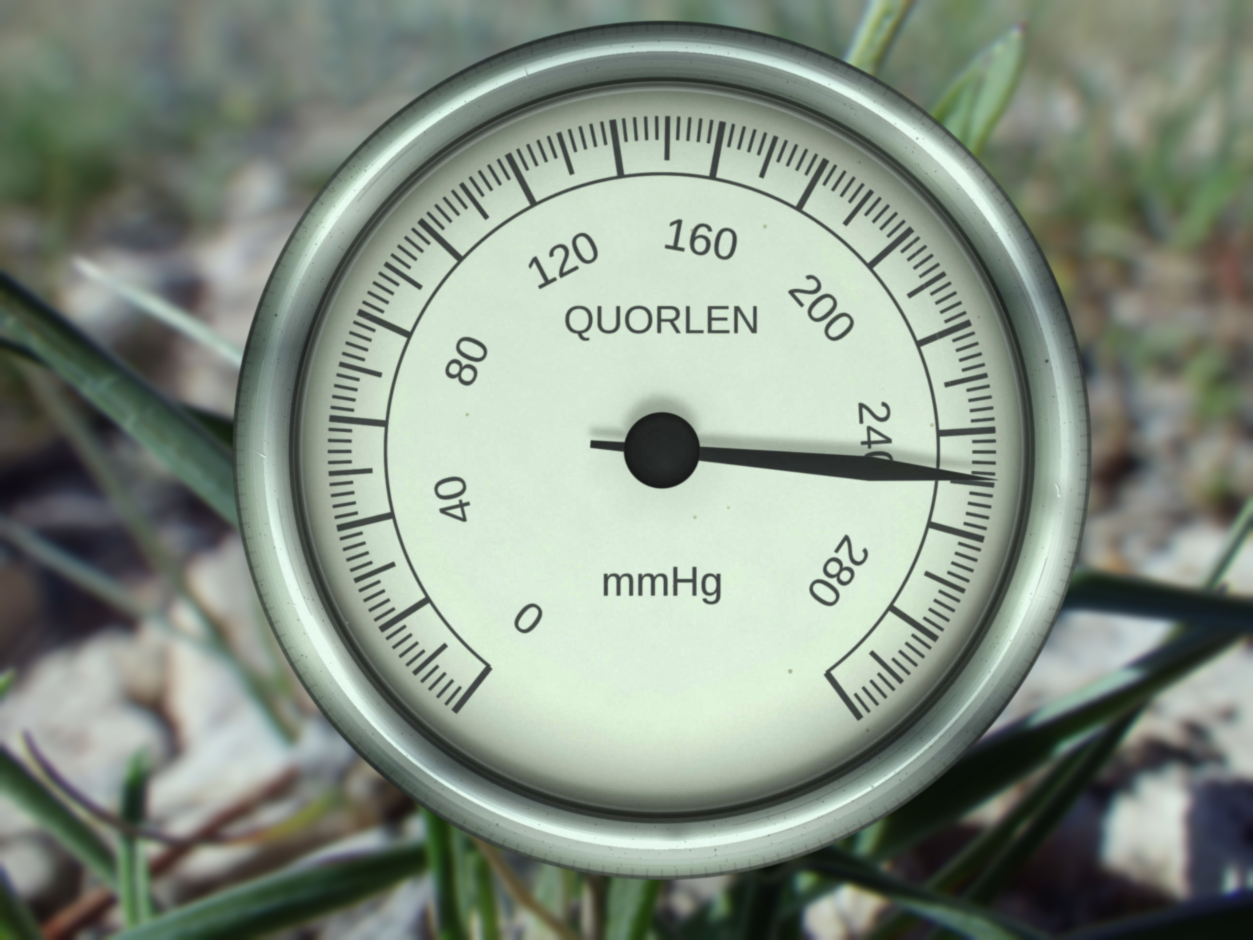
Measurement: 249
